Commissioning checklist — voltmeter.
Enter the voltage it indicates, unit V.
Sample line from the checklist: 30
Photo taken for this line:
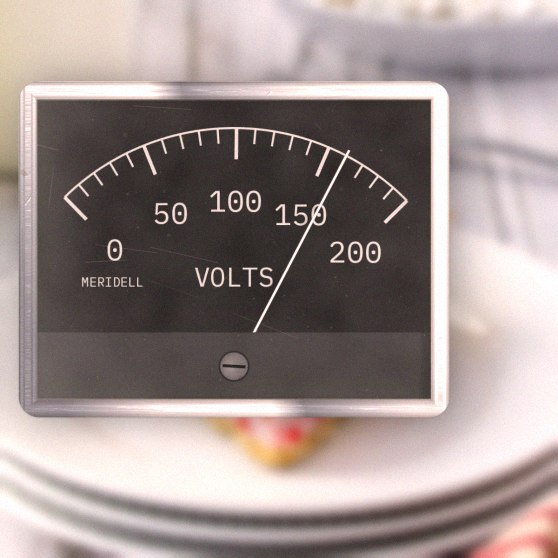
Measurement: 160
